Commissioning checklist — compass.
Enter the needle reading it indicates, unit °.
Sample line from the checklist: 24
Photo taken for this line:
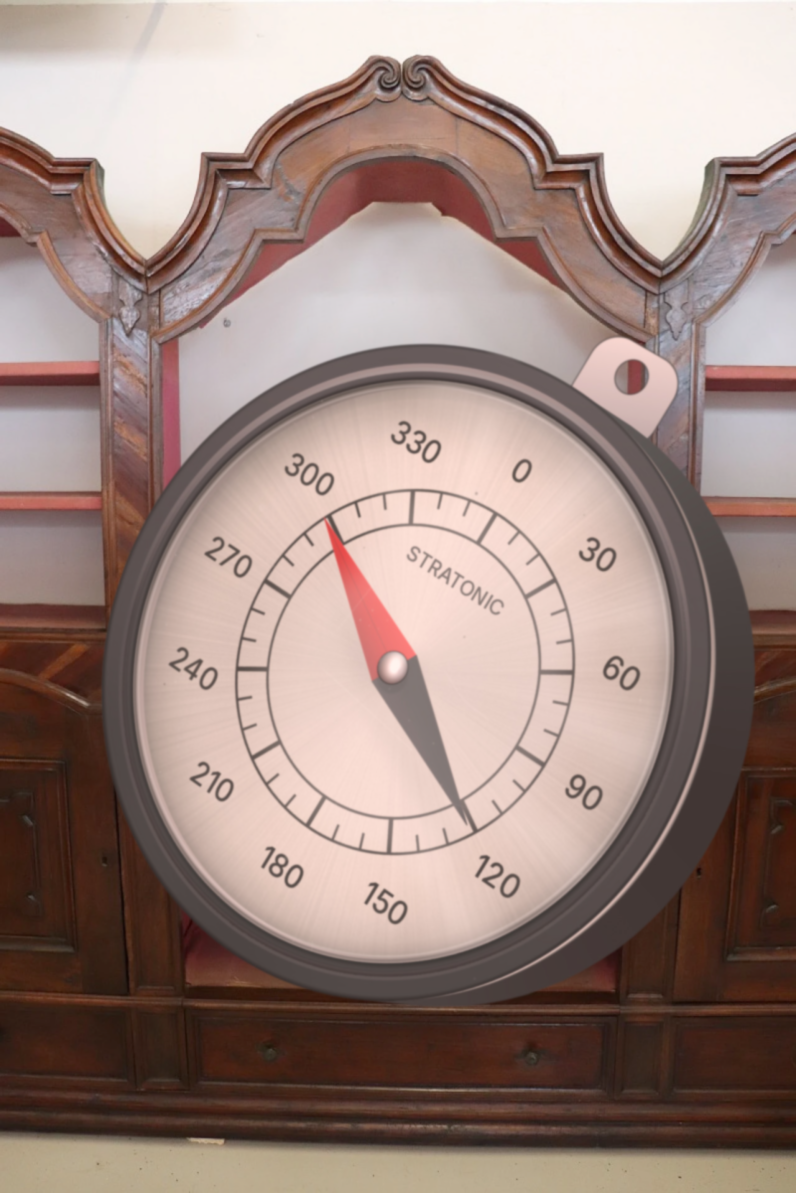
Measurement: 300
